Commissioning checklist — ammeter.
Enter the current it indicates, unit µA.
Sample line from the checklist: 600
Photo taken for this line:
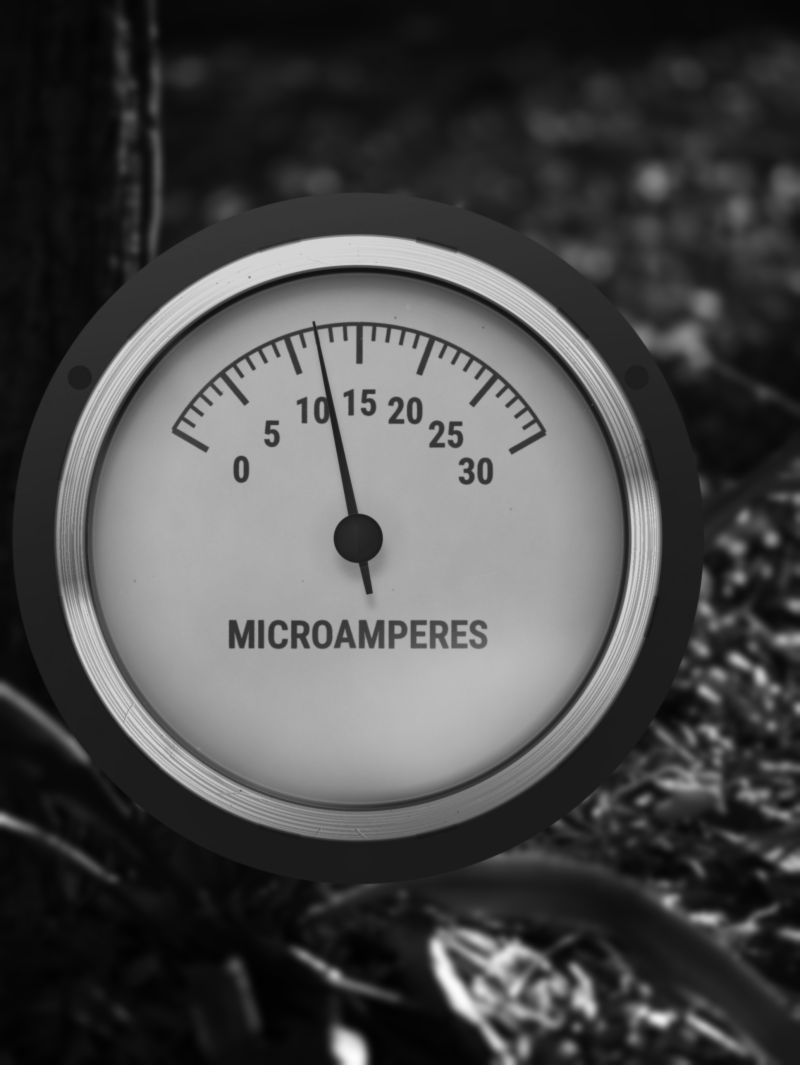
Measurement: 12
